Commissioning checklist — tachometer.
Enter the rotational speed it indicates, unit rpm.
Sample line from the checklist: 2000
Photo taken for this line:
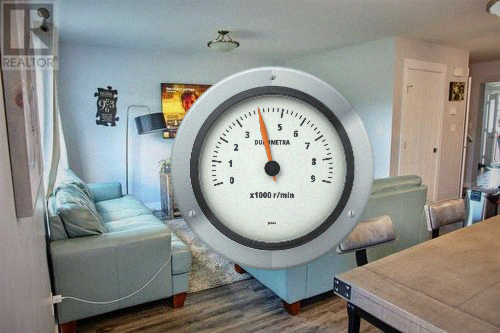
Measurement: 4000
